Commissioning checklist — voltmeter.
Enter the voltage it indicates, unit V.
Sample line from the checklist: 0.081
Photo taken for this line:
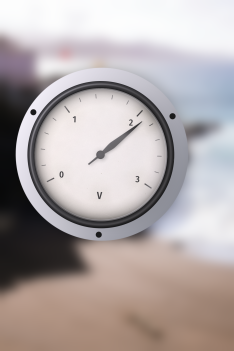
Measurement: 2.1
